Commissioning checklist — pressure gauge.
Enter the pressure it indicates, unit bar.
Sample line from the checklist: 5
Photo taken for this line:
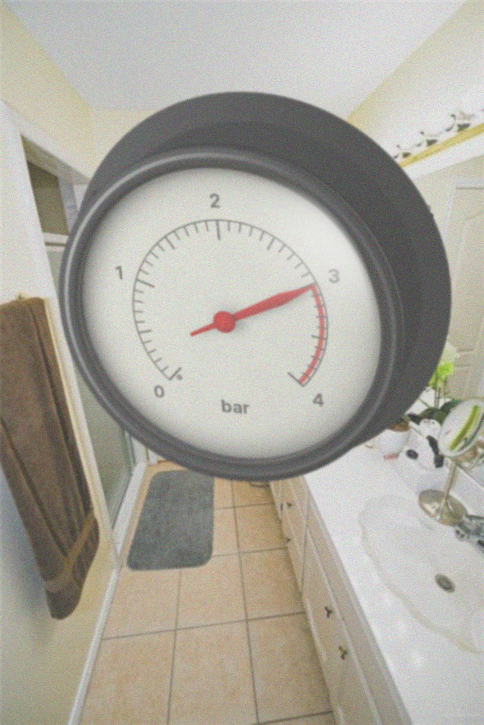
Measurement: 3
